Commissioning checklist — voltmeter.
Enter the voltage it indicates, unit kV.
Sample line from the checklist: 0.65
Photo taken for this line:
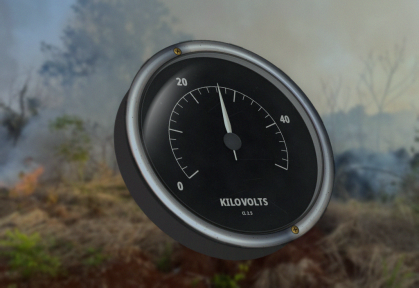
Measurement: 26
